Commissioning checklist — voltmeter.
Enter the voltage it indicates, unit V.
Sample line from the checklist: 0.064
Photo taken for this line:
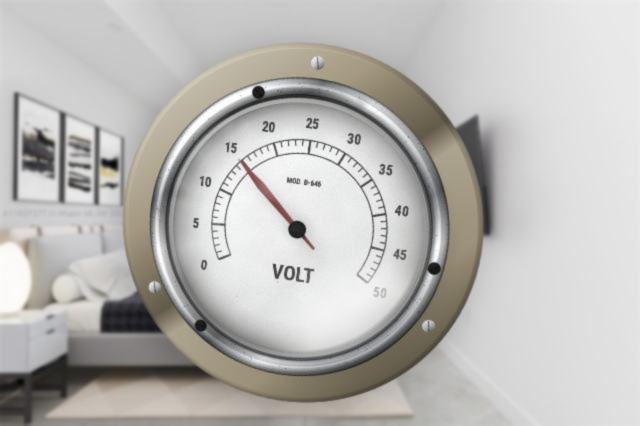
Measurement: 15
